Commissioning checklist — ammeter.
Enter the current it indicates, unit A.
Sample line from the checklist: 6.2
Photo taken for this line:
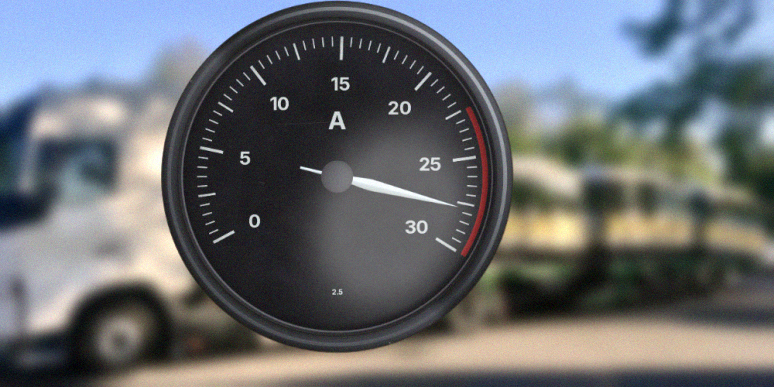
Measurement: 27.75
